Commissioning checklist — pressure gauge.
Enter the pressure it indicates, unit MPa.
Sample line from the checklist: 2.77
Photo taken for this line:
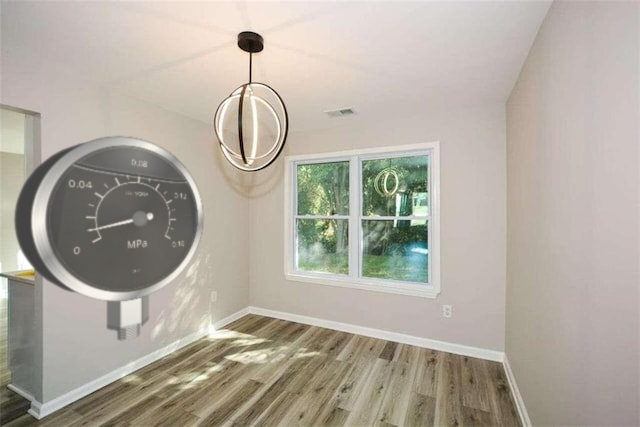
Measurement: 0.01
